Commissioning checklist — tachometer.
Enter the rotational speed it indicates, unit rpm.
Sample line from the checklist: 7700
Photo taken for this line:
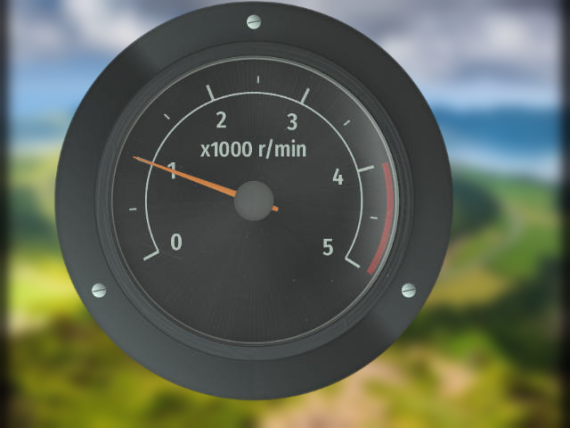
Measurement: 1000
